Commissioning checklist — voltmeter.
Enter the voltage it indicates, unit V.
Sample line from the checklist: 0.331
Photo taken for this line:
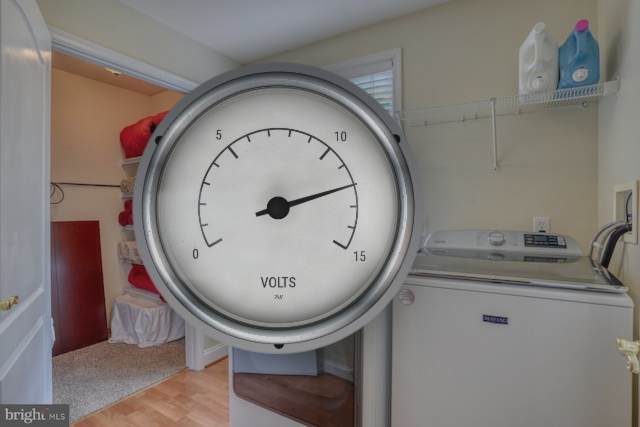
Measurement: 12
